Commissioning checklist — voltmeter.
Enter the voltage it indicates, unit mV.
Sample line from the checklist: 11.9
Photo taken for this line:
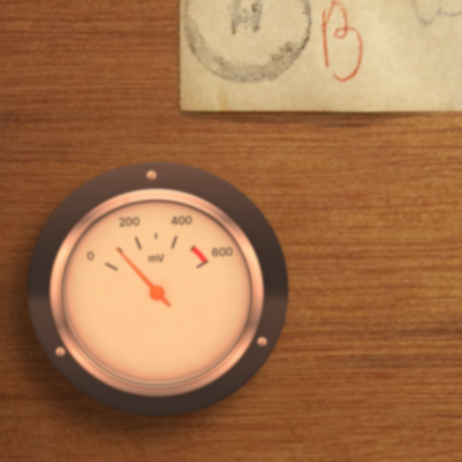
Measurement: 100
